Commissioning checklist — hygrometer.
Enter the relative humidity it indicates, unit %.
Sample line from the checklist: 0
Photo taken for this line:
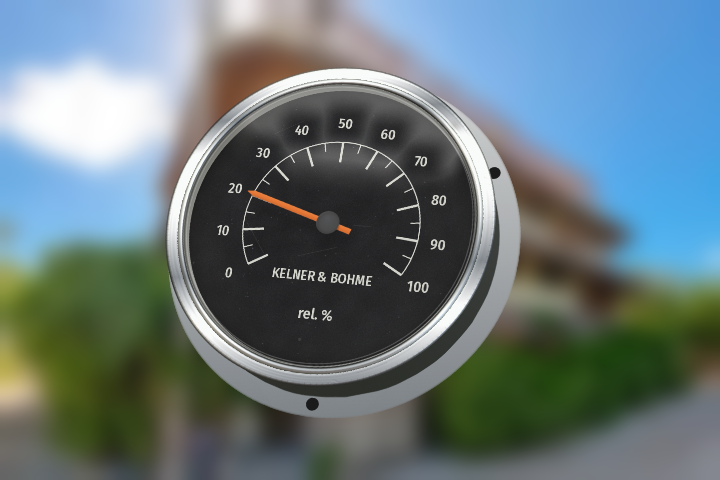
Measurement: 20
